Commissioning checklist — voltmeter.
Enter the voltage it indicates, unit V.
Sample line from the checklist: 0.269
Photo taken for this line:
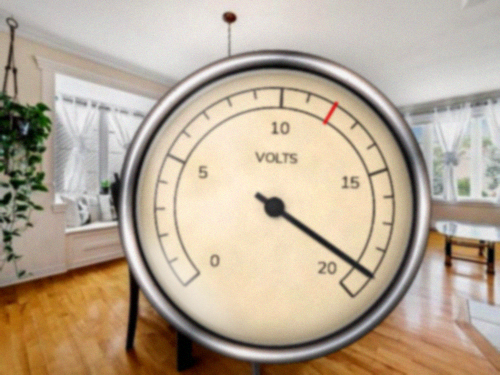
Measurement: 19
